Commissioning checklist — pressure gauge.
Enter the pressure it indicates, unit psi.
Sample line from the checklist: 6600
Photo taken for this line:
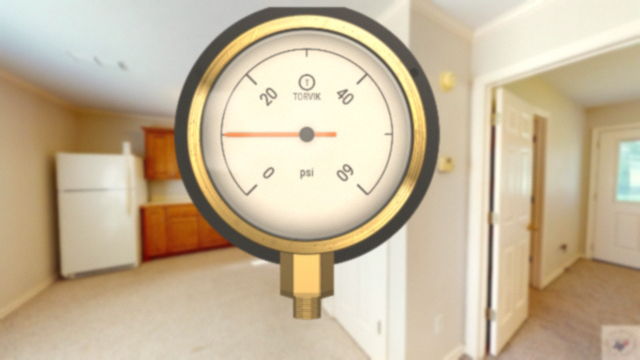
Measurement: 10
